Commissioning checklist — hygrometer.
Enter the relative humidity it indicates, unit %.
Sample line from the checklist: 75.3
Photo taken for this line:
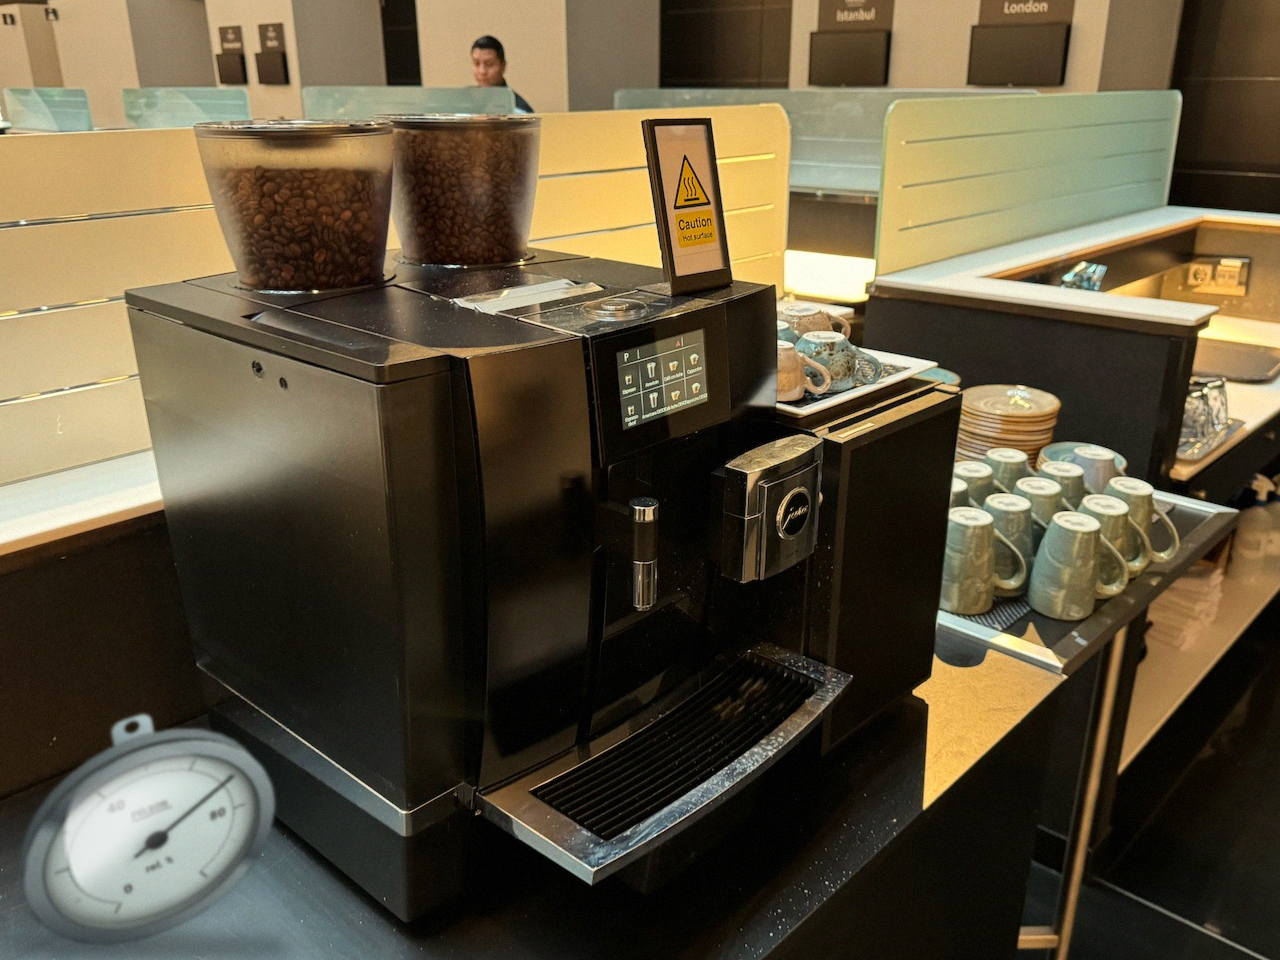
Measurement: 70
